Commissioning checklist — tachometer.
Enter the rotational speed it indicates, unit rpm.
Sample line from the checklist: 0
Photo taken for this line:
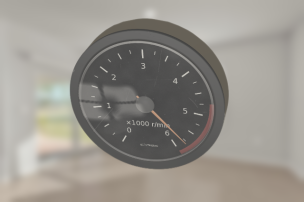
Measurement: 5750
